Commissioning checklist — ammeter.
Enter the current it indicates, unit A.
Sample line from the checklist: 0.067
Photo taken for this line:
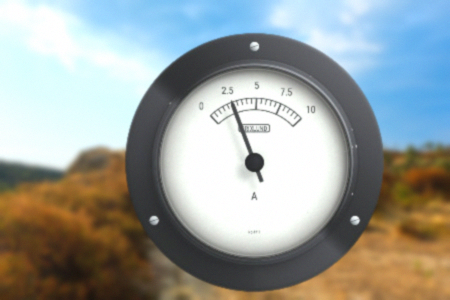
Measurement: 2.5
